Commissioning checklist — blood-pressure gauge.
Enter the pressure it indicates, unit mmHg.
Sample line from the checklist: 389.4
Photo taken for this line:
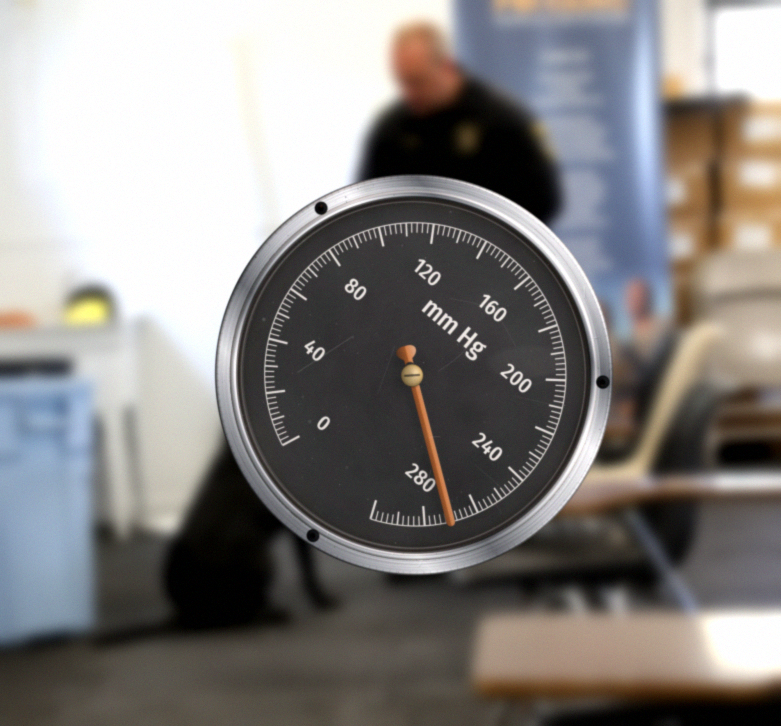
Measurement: 270
